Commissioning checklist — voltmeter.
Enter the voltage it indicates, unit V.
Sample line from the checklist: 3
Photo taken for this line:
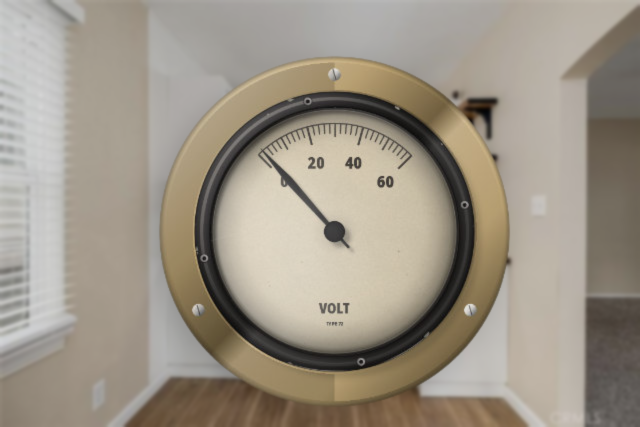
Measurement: 2
